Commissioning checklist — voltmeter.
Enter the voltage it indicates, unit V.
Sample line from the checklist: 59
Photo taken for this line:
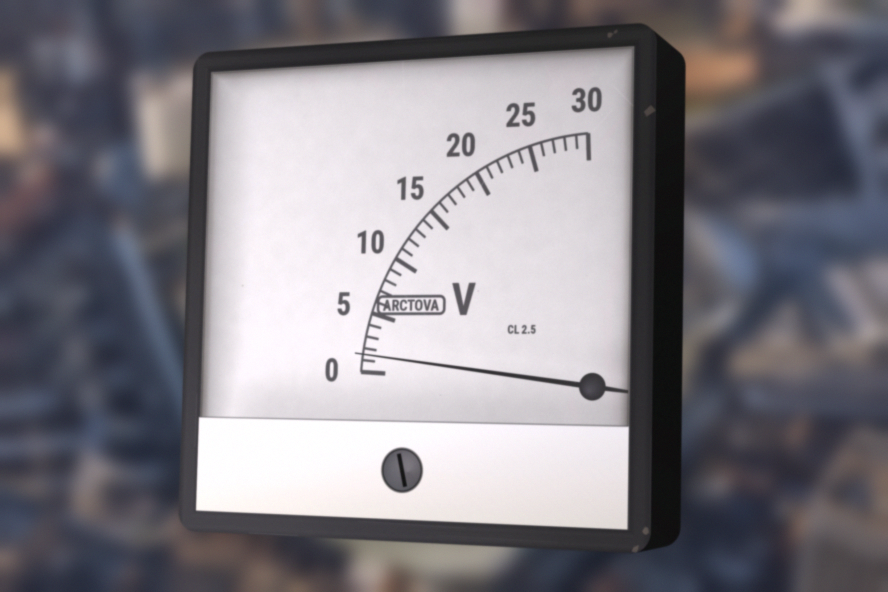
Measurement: 1.5
